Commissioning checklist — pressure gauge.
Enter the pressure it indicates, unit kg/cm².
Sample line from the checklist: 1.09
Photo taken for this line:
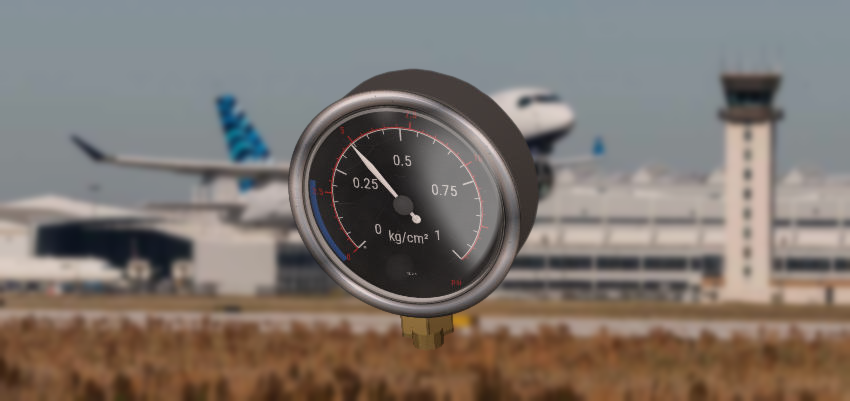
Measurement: 0.35
